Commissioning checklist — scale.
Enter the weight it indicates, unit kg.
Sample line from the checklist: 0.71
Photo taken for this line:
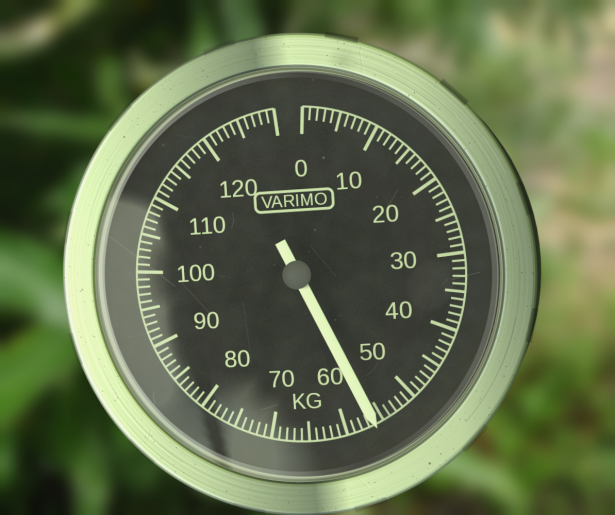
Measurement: 56
